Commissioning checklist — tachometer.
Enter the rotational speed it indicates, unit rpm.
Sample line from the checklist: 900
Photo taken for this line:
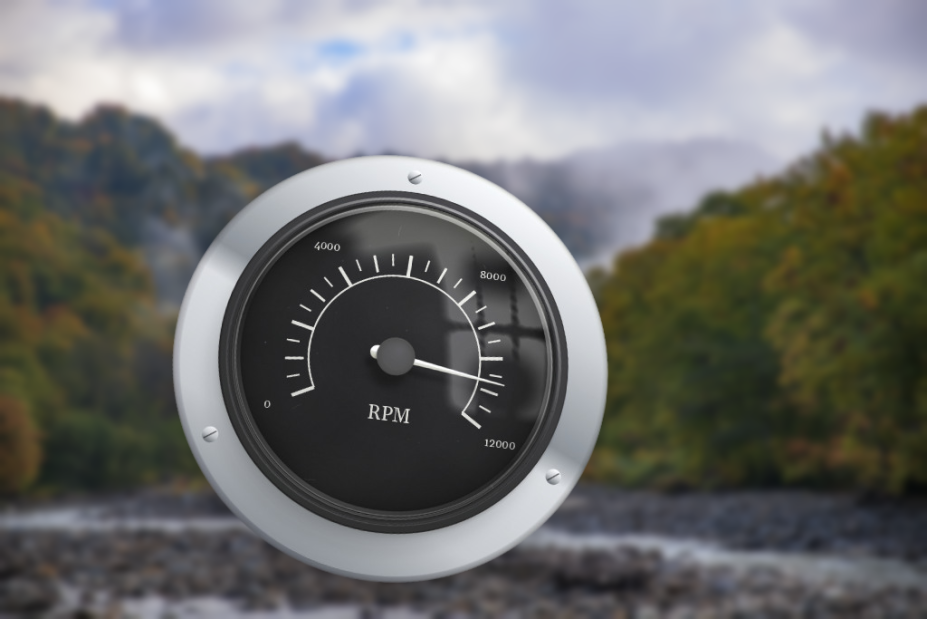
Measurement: 10750
